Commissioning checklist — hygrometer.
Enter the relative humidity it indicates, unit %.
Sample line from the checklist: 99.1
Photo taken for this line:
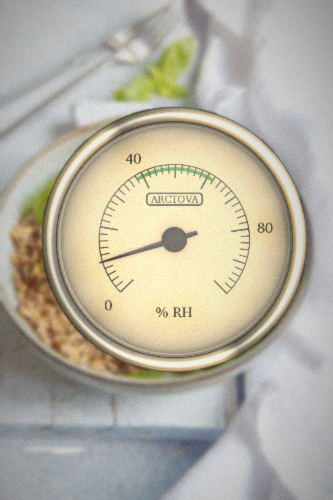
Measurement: 10
